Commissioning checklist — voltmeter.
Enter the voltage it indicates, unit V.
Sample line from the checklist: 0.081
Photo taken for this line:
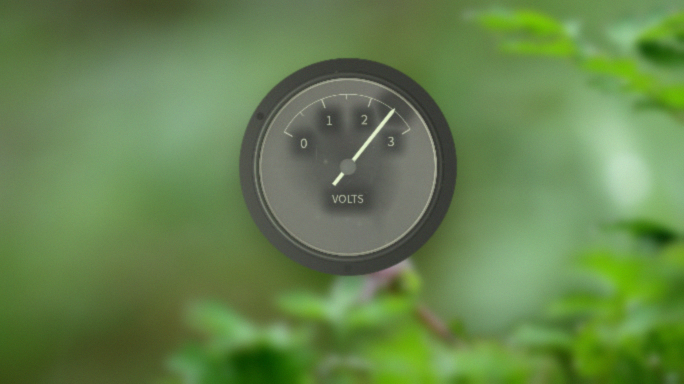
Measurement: 2.5
